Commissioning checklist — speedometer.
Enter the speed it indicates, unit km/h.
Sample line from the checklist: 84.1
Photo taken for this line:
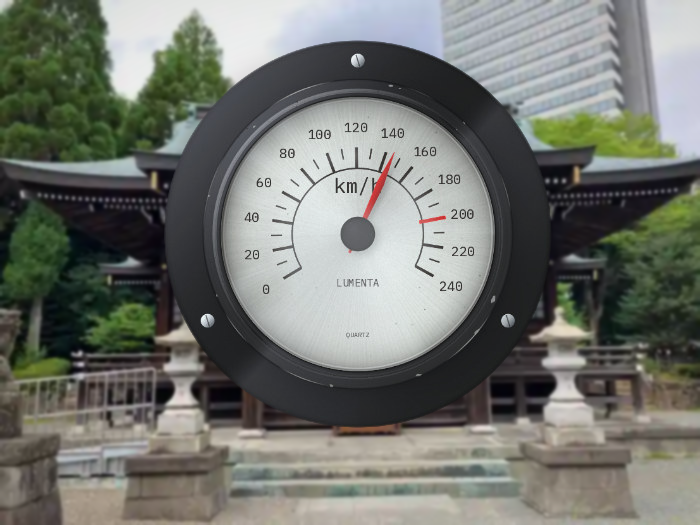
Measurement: 145
